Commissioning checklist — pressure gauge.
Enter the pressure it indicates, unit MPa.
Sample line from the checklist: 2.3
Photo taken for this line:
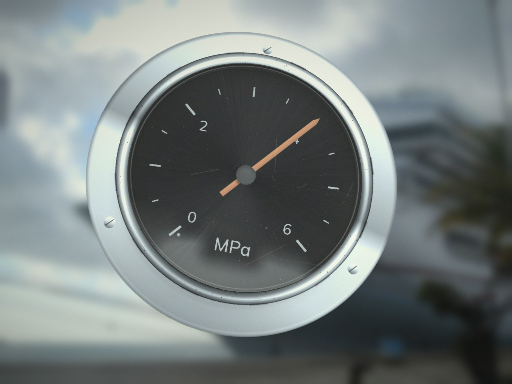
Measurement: 4
